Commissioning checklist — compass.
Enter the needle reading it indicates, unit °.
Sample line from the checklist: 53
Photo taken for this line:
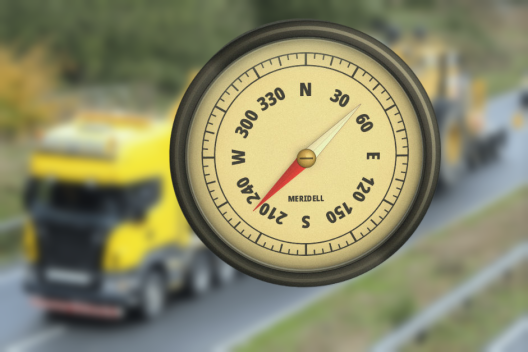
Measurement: 225
